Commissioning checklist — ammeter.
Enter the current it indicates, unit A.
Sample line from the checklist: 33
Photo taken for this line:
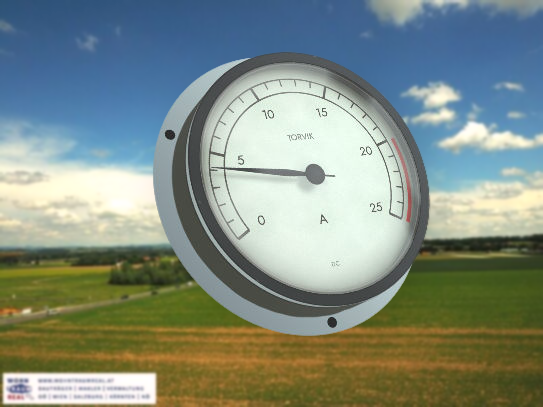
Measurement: 4
